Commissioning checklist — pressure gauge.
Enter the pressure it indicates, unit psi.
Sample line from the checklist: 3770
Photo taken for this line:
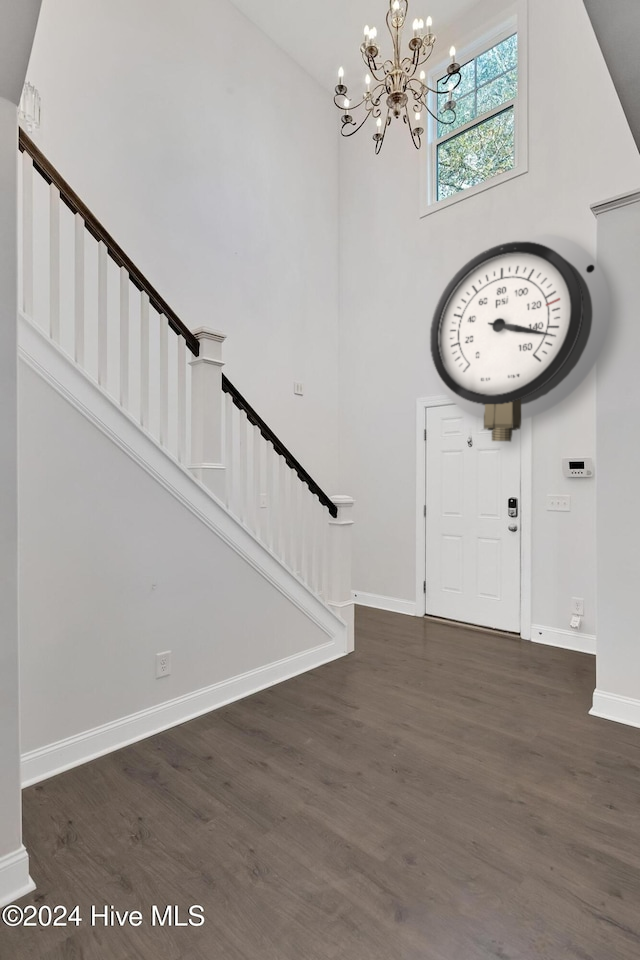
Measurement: 145
